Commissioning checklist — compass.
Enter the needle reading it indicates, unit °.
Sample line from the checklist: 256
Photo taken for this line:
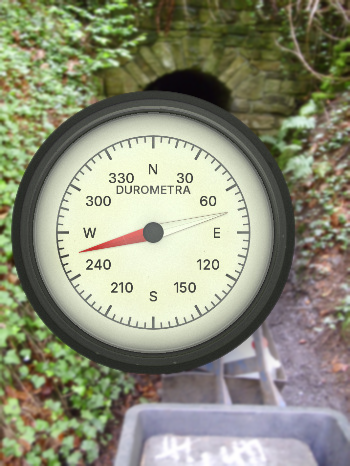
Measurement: 255
